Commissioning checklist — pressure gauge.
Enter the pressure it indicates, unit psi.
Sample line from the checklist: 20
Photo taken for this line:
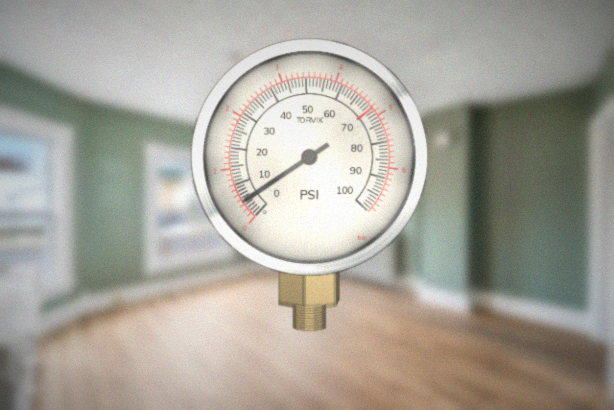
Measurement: 5
